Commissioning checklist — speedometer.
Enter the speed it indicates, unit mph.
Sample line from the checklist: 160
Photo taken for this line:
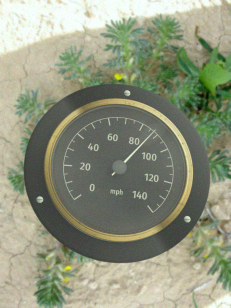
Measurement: 87.5
